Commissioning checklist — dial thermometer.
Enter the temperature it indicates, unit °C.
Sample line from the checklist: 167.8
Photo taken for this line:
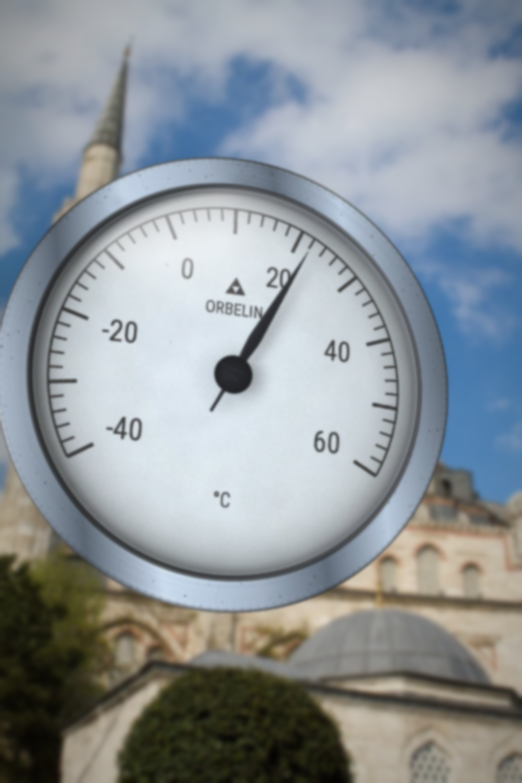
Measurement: 22
